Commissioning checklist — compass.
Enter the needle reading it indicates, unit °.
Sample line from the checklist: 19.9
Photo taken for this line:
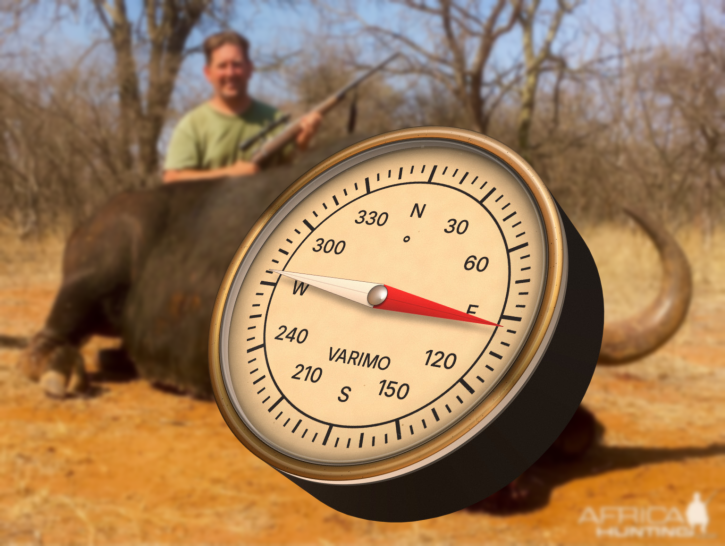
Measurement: 95
